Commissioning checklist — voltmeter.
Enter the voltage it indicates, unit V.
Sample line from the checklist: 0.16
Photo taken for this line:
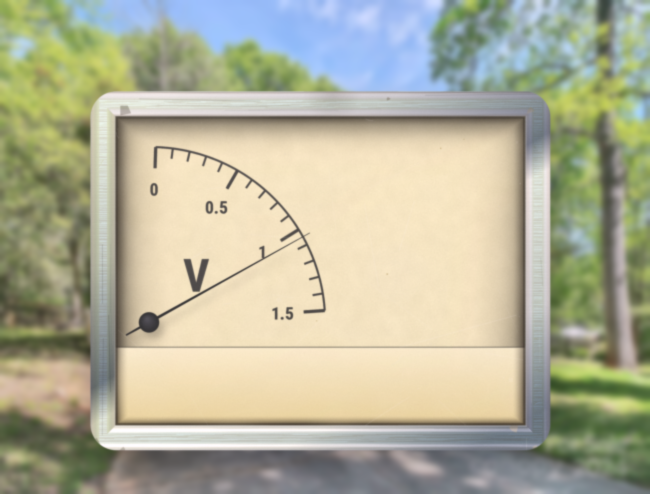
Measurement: 1.05
